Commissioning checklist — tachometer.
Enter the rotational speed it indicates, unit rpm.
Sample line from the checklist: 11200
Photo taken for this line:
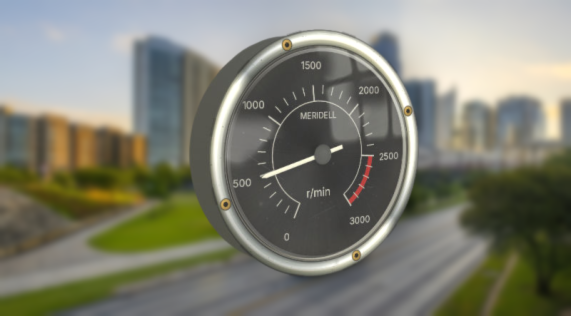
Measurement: 500
